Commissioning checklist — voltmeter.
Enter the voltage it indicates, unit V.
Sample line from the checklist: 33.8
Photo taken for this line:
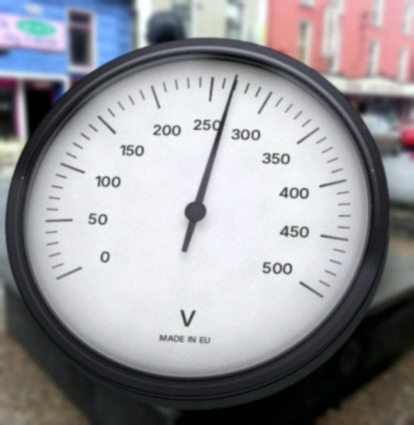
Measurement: 270
